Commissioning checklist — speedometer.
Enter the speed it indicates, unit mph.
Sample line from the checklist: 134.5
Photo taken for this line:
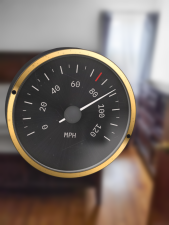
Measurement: 87.5
